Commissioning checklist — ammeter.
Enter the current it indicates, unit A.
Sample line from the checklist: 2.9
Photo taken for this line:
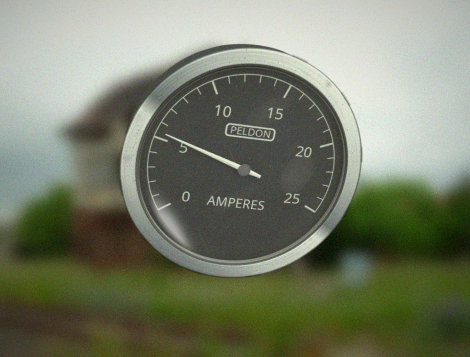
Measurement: 5.5
